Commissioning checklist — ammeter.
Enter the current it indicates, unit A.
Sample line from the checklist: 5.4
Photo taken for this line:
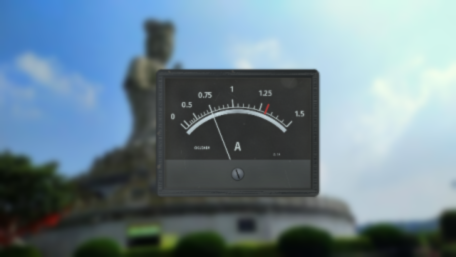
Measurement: 0.75
